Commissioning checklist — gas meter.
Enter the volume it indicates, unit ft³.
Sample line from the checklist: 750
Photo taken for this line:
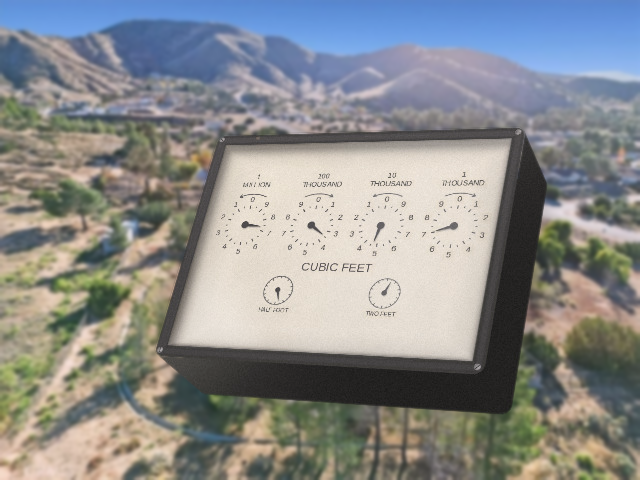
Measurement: 734700
